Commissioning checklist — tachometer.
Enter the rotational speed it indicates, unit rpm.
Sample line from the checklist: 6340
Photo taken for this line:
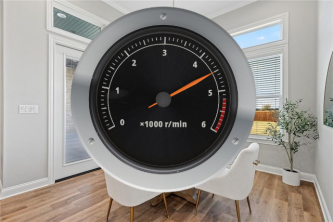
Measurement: 4500
